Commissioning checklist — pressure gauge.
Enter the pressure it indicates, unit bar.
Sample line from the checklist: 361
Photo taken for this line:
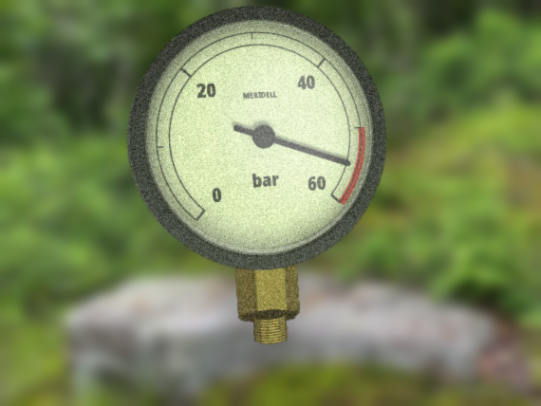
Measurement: 55
